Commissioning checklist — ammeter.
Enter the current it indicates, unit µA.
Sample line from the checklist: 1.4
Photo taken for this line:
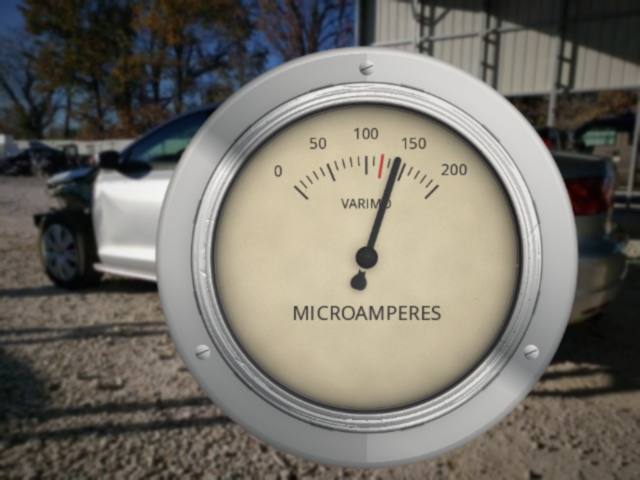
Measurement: 140
